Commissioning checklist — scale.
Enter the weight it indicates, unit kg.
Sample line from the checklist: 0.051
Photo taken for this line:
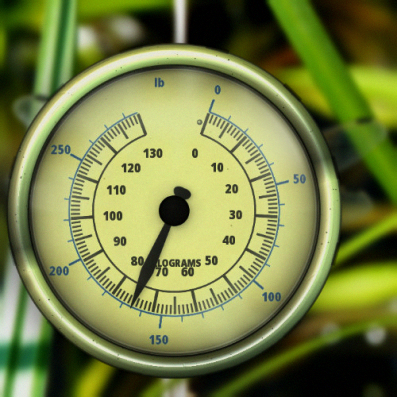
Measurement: 75
